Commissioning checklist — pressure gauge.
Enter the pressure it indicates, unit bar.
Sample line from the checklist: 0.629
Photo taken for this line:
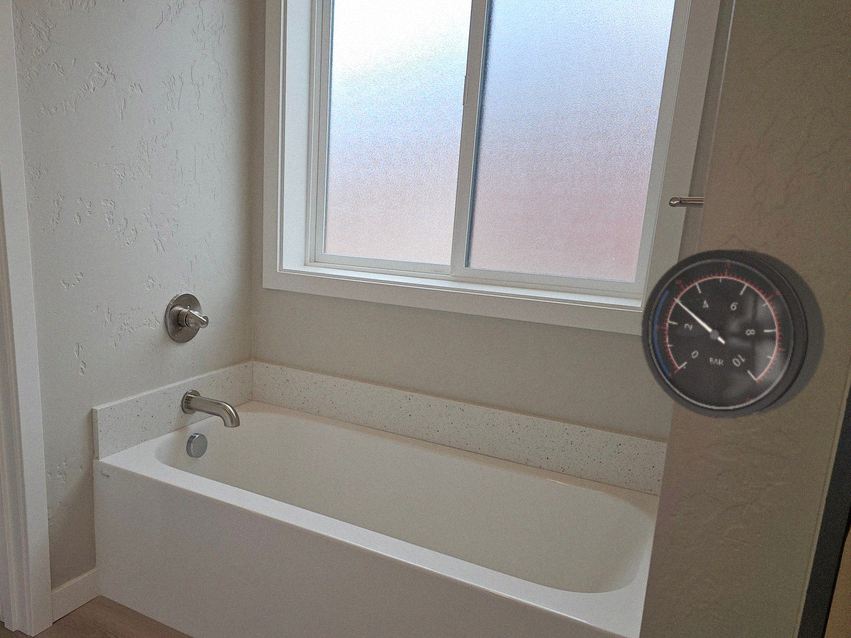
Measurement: 3
